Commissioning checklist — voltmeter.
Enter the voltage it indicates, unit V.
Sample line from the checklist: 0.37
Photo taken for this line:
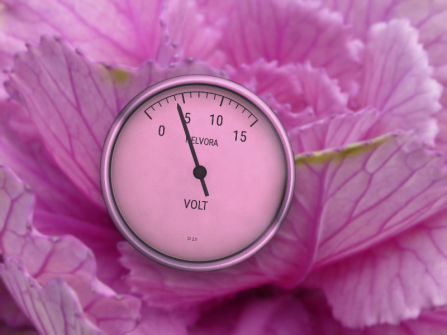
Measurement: 4
